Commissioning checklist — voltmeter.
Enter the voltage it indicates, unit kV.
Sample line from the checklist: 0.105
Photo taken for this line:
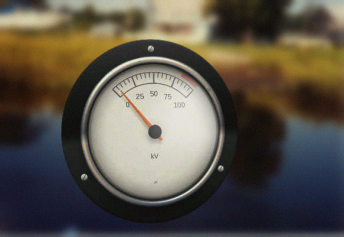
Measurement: 5
